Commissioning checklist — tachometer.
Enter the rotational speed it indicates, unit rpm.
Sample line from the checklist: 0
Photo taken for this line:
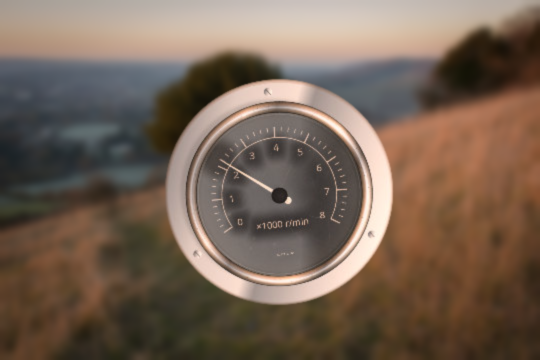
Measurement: 2200
